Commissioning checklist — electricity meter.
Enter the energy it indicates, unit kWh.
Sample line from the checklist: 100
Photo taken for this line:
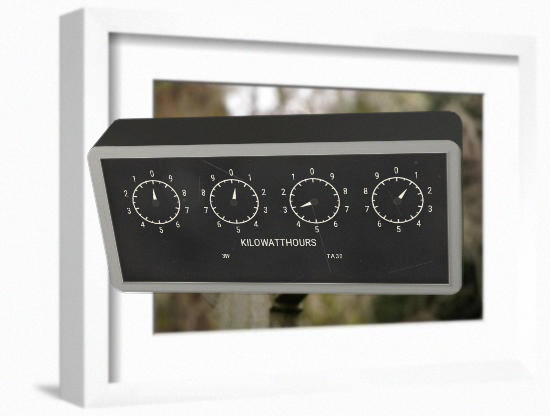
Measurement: 31
